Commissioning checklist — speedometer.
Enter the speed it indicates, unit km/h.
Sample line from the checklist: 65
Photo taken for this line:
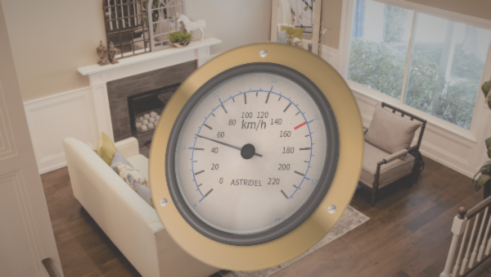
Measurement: 50
